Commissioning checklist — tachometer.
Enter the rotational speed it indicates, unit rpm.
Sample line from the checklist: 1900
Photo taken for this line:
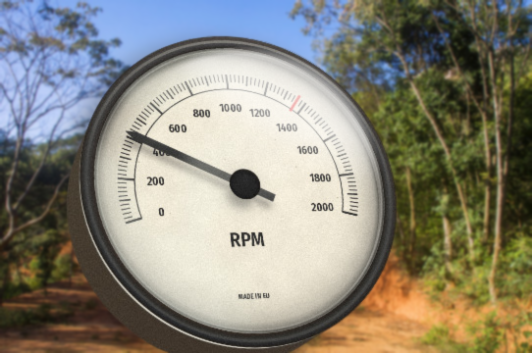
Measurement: 400
